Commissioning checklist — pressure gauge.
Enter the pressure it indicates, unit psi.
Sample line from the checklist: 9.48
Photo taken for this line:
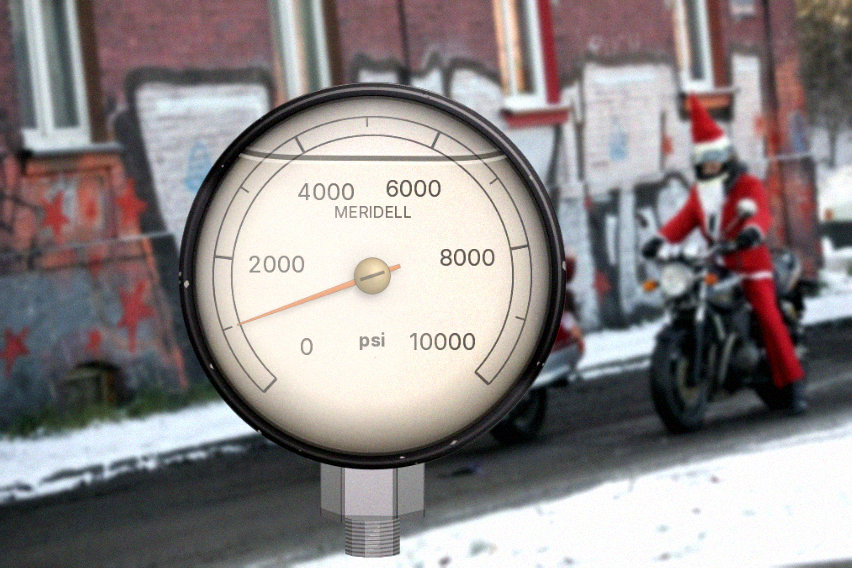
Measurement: 1000
